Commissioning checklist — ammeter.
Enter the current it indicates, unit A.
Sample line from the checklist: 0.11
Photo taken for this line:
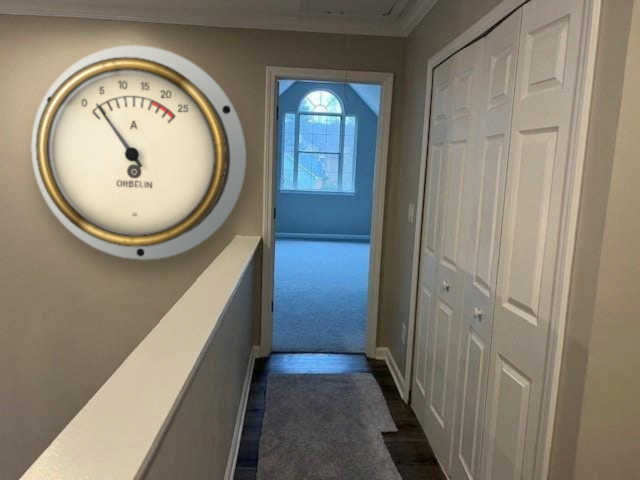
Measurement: 2.5
